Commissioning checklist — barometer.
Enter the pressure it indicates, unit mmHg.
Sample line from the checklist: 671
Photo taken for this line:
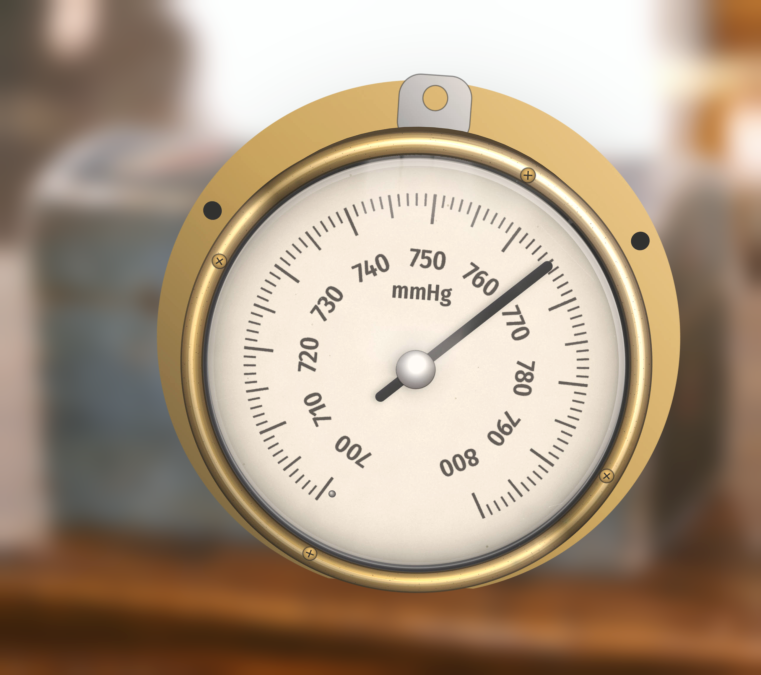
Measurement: 765
